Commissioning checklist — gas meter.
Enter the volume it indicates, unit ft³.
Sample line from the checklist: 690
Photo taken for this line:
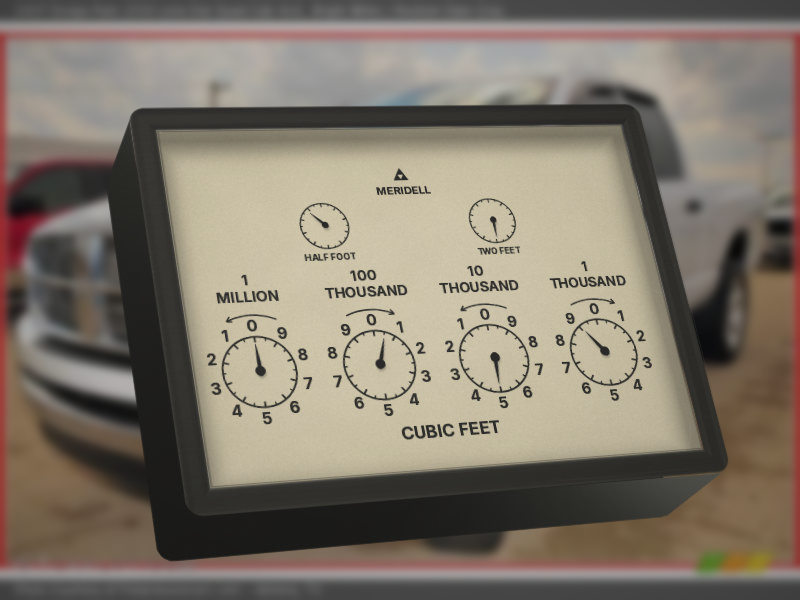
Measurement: 4900
